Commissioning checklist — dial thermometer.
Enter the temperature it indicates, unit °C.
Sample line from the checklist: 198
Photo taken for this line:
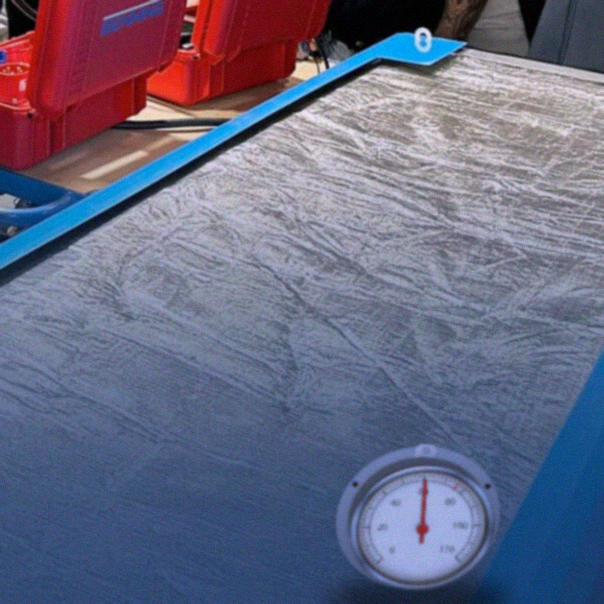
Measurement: 60
